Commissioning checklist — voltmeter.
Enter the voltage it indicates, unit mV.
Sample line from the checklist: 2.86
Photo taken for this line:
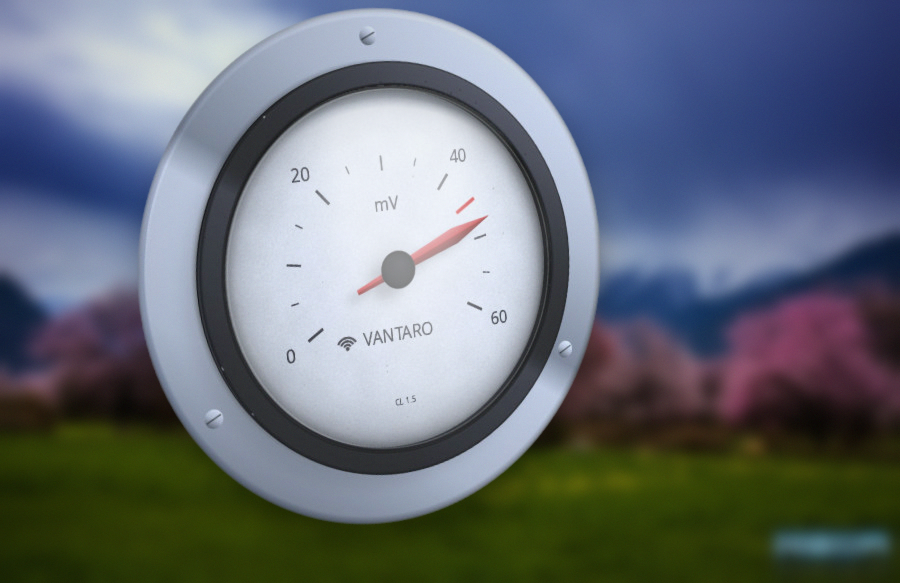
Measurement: 47.5
